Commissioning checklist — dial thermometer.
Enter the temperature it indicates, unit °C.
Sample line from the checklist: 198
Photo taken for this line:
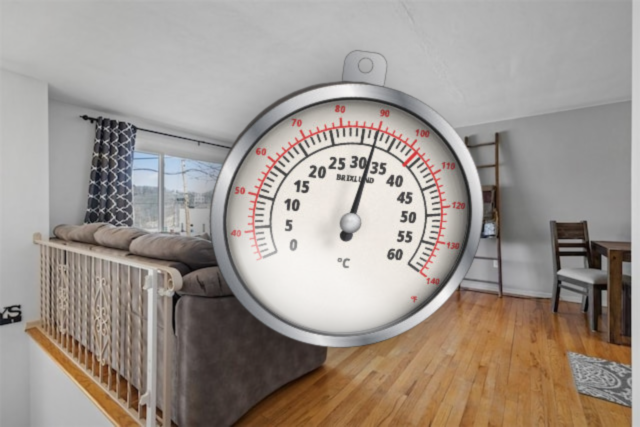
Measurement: 32
